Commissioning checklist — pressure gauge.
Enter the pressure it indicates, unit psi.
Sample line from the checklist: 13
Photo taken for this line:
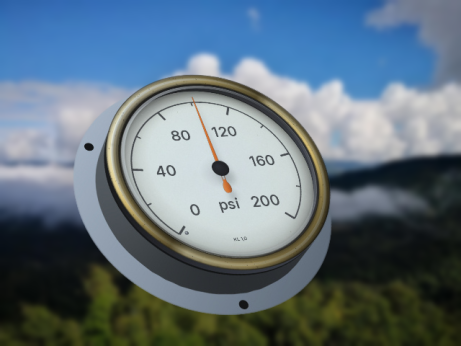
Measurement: 100
